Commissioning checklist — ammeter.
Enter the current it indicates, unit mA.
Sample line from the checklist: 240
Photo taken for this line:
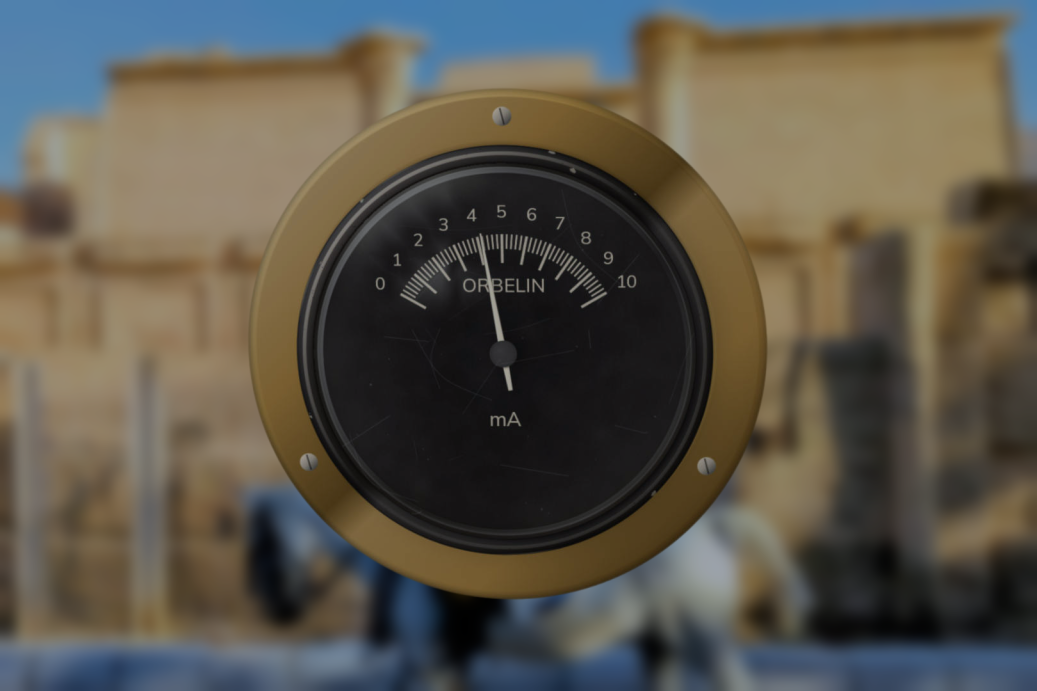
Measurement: 4.2
